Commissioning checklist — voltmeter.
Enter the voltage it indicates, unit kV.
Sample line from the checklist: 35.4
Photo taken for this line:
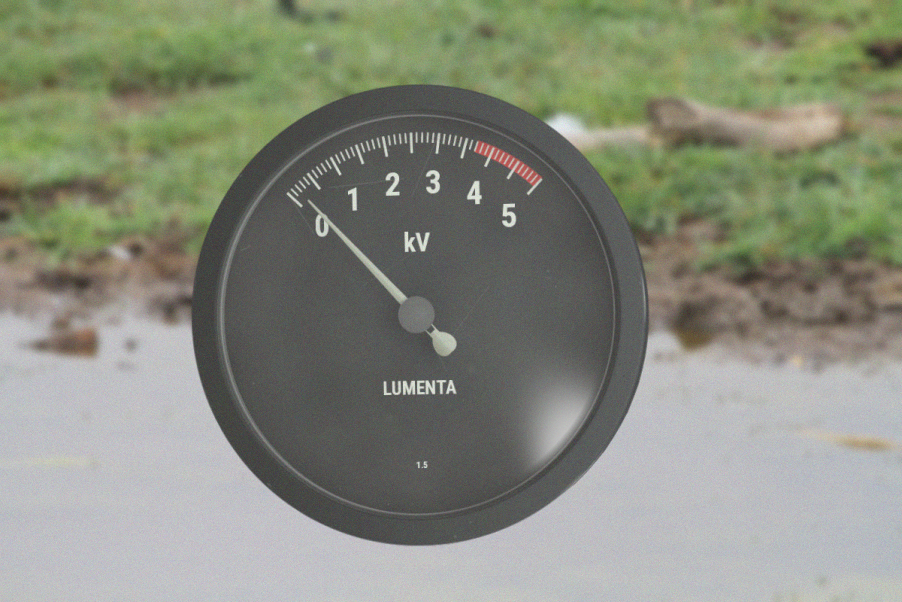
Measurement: 0.2
